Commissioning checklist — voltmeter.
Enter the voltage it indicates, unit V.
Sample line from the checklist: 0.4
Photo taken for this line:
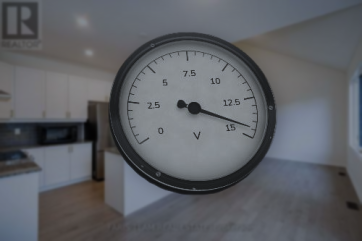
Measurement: 14.5
